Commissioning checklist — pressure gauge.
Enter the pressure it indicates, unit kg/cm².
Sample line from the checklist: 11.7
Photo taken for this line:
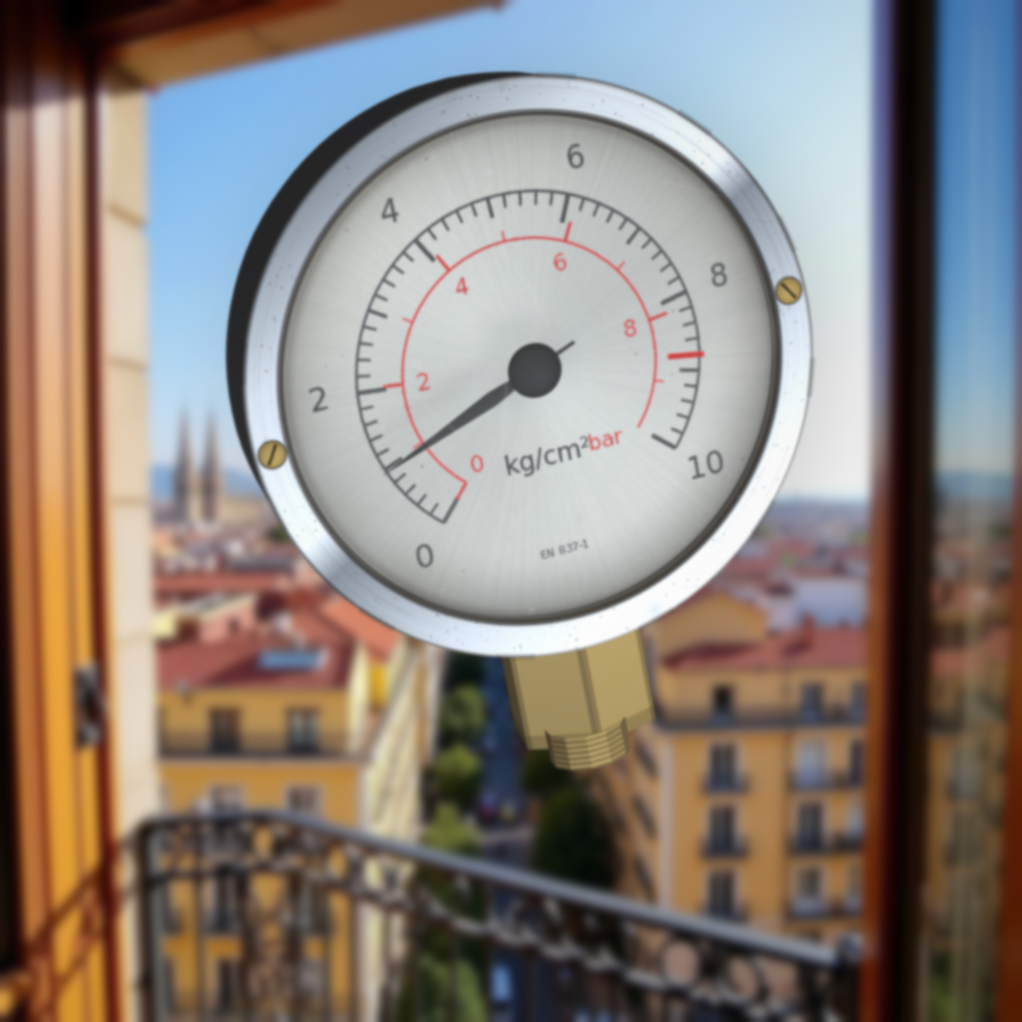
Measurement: 1
